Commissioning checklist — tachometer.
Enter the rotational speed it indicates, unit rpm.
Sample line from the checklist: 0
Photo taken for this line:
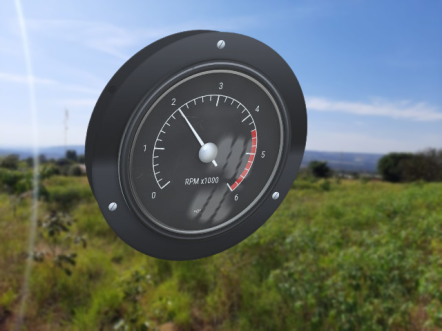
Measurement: 2000
